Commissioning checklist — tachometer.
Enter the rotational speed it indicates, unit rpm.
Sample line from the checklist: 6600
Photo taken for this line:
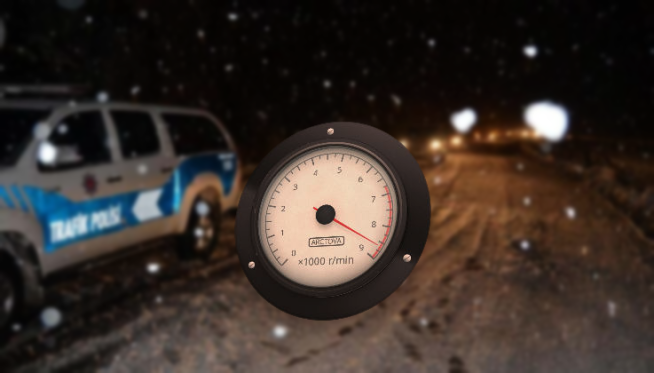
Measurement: 8625
